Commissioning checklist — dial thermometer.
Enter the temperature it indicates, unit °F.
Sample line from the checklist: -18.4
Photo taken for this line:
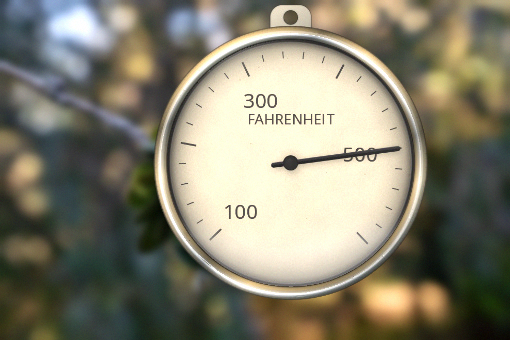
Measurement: 500
